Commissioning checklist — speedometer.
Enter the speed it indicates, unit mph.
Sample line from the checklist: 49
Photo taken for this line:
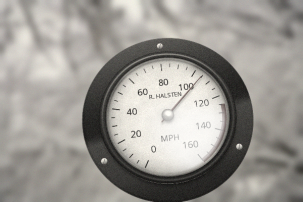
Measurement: 105
